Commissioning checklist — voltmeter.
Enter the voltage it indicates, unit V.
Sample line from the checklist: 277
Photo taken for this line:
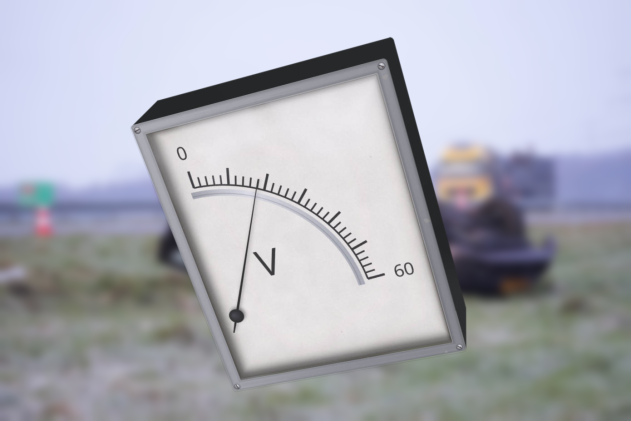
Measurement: 18
